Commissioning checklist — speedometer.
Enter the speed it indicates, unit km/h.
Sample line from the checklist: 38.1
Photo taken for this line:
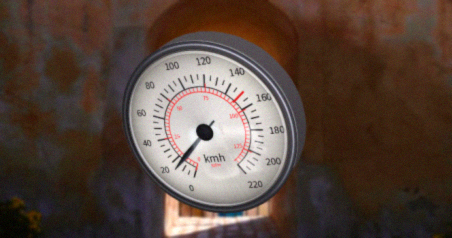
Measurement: 15
